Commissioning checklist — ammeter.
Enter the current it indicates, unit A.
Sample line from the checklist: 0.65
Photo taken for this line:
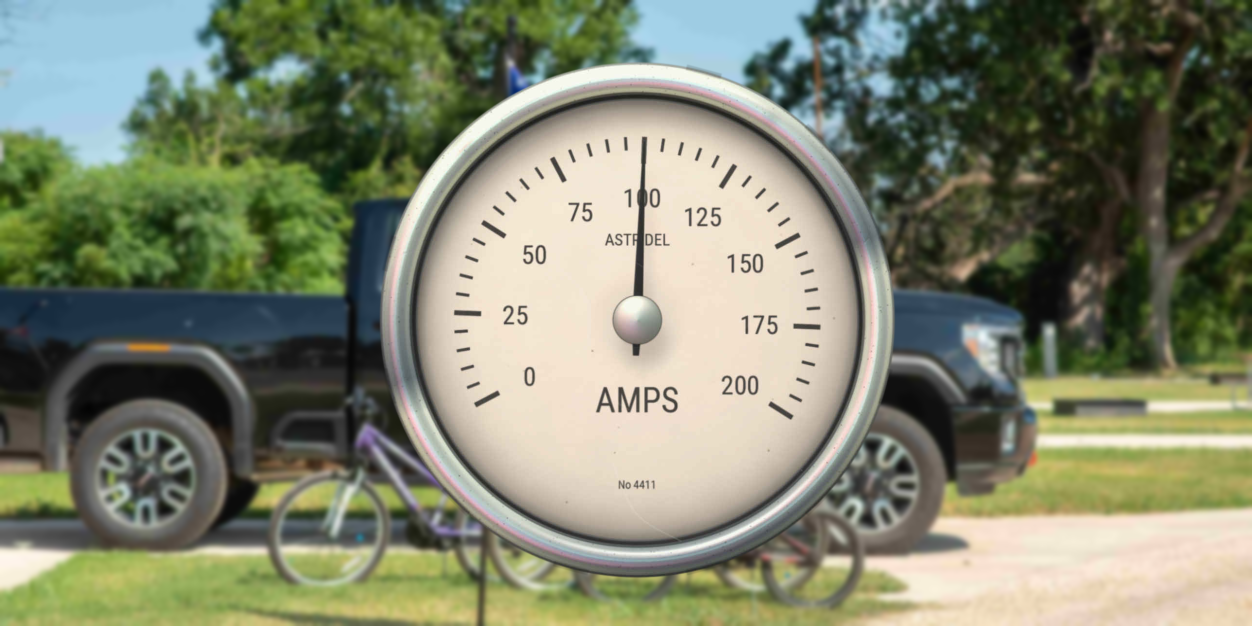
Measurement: 100
